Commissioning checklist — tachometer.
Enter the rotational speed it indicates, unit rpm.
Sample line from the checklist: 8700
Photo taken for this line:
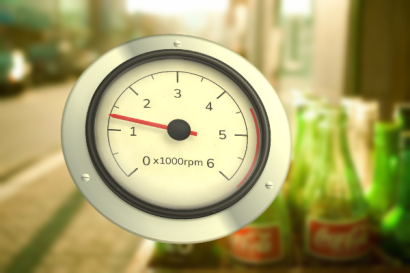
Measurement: 1250
